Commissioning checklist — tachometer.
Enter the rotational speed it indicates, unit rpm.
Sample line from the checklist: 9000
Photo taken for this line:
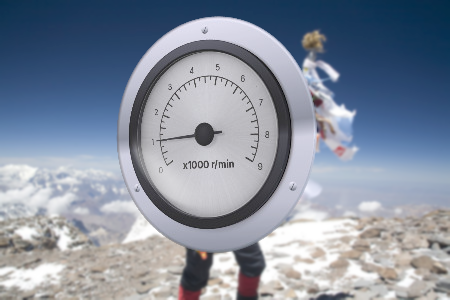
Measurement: 1000
